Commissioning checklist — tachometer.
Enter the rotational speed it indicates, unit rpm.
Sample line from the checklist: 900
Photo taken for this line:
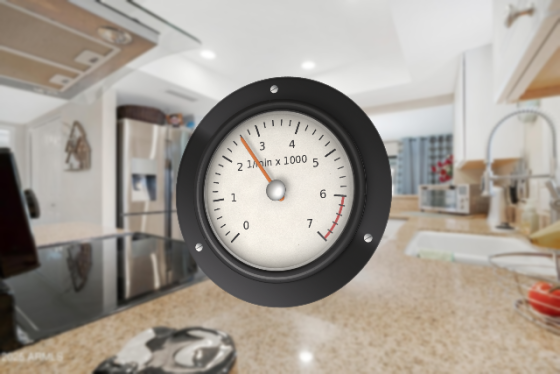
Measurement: 2600
